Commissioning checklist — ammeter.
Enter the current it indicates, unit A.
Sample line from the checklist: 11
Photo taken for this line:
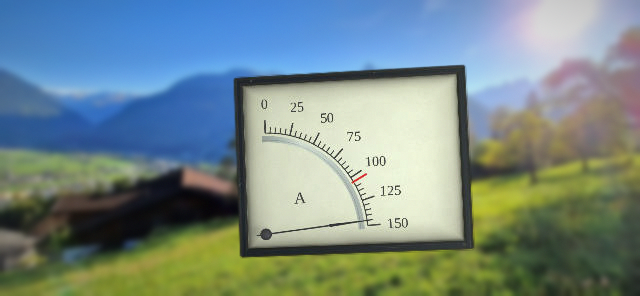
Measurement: 145
